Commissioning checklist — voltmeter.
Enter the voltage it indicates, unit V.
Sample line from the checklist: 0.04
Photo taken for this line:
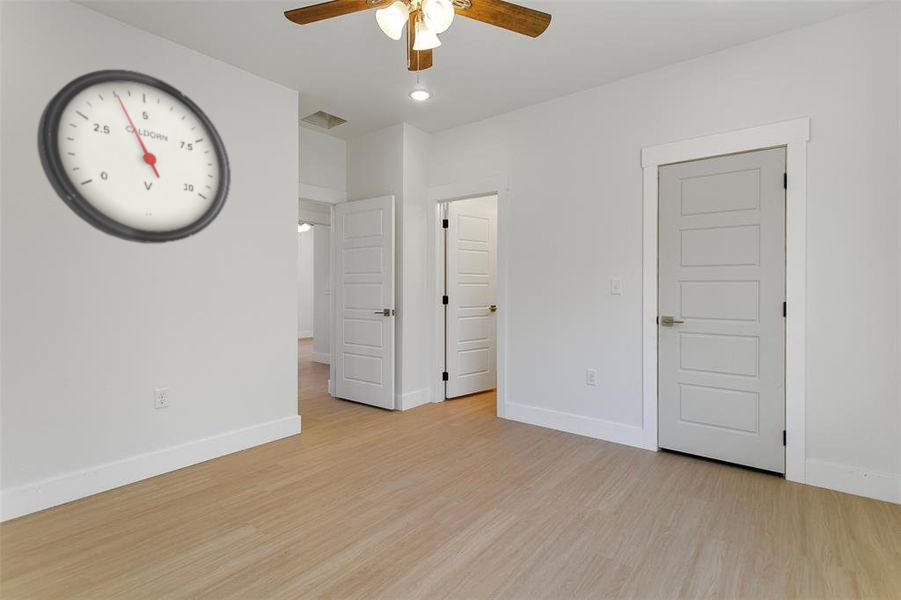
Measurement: 4
